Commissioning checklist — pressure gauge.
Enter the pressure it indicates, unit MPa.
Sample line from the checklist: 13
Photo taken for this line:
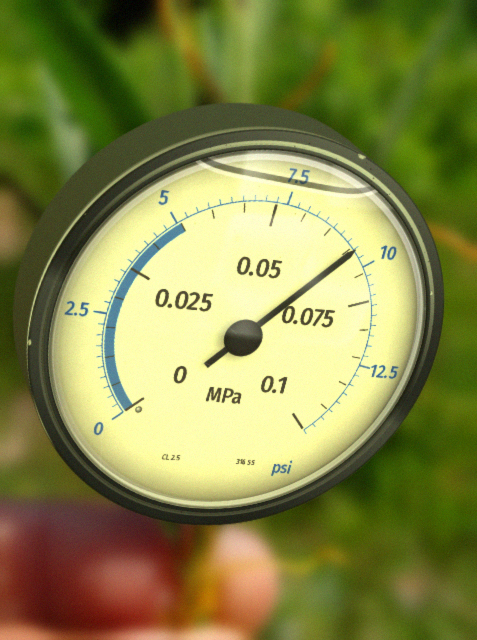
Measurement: 0.065
